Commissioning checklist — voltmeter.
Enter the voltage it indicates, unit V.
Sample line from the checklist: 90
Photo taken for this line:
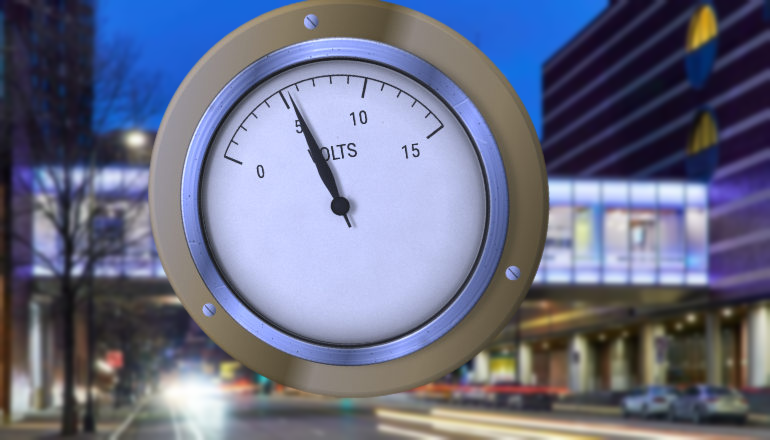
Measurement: 5.5
